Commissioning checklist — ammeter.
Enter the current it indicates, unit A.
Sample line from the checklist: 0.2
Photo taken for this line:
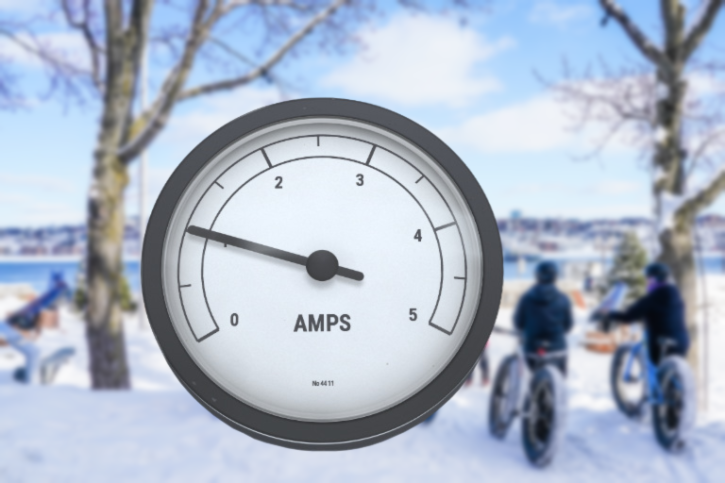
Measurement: 1
